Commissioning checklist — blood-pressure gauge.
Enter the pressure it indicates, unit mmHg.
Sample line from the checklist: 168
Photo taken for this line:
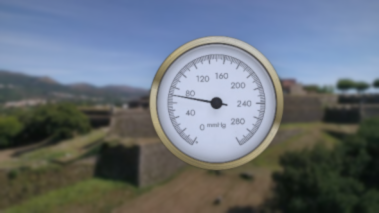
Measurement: 70
